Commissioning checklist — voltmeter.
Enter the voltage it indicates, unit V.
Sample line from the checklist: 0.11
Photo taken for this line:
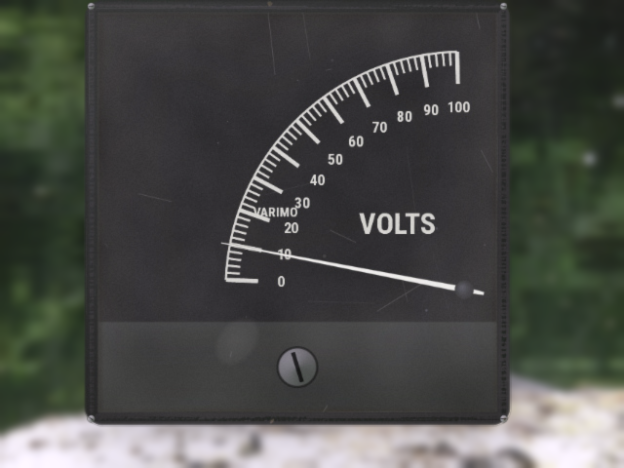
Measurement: 10
